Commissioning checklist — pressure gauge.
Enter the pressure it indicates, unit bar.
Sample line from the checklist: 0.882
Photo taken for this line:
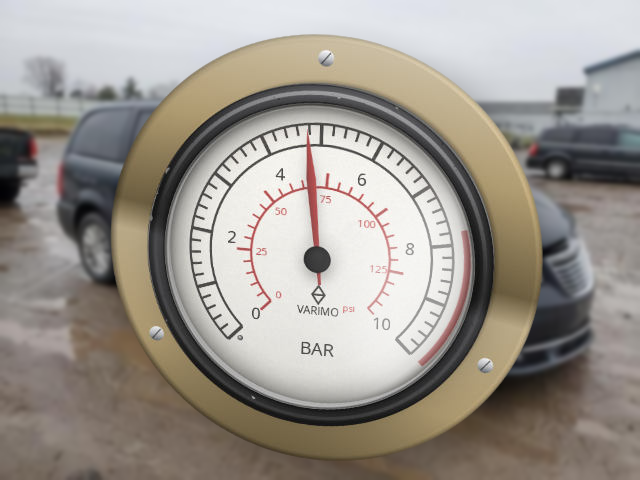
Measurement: 4.8
